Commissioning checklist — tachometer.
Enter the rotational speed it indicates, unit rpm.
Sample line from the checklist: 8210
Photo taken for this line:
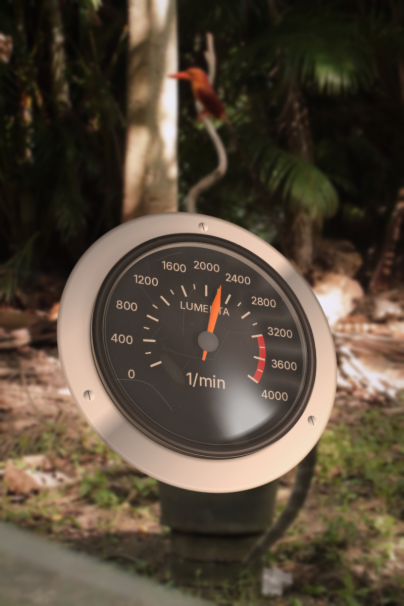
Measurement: 2200
